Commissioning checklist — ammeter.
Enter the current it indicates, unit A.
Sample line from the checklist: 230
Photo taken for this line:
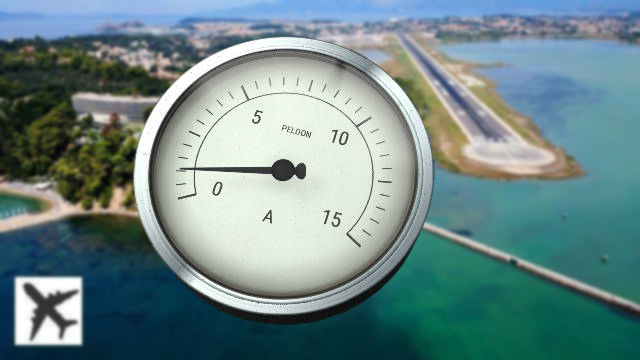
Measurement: 1
